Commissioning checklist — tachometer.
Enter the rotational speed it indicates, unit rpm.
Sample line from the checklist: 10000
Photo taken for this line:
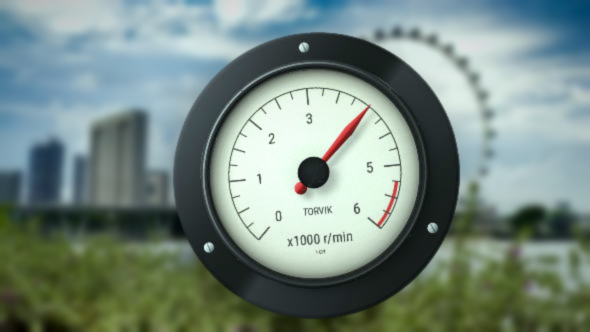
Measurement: 4000
